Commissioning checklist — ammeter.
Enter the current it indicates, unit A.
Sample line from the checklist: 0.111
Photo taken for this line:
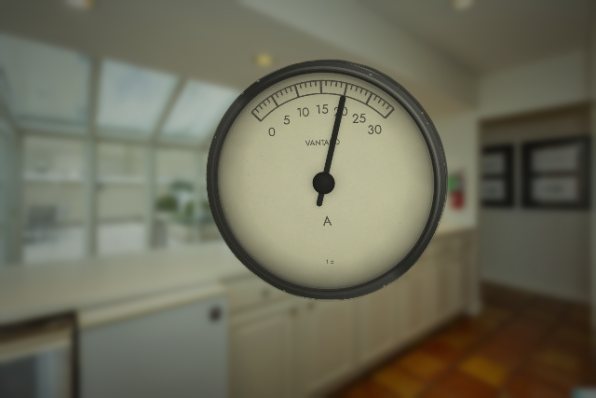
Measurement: 20
